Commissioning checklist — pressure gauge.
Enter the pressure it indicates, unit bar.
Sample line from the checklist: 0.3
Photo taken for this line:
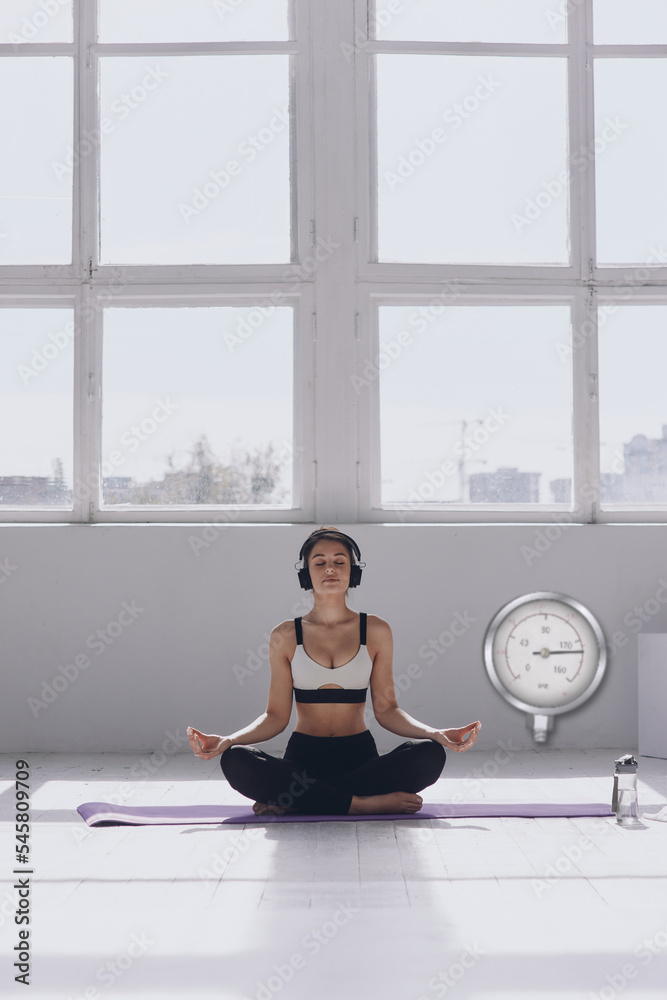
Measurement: 130
